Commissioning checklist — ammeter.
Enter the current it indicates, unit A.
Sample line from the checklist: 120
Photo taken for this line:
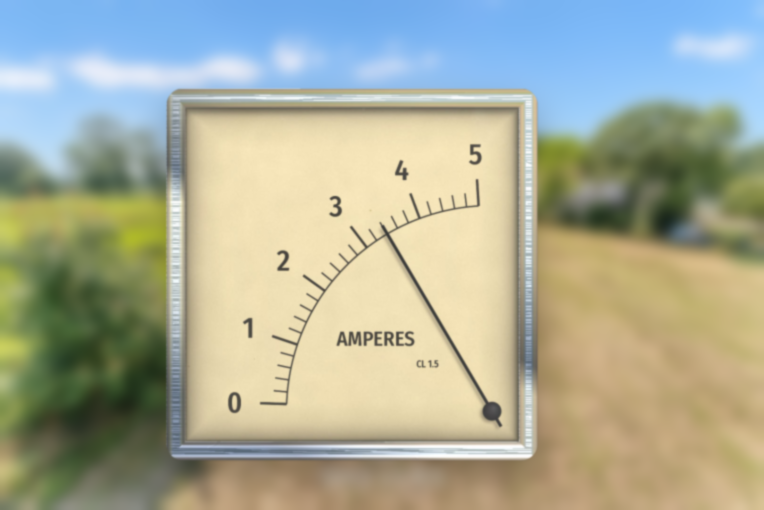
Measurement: 3.4
